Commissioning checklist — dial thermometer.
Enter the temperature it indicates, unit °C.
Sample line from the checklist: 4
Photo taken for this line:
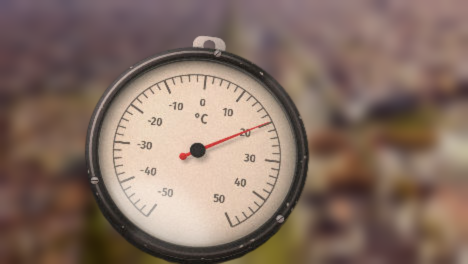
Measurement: 20
